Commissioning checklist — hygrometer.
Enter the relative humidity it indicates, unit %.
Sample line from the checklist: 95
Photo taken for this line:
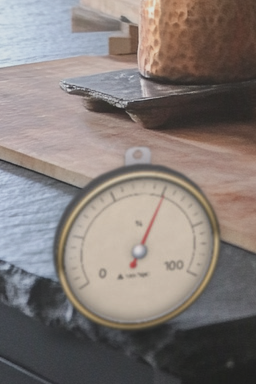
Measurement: 60
